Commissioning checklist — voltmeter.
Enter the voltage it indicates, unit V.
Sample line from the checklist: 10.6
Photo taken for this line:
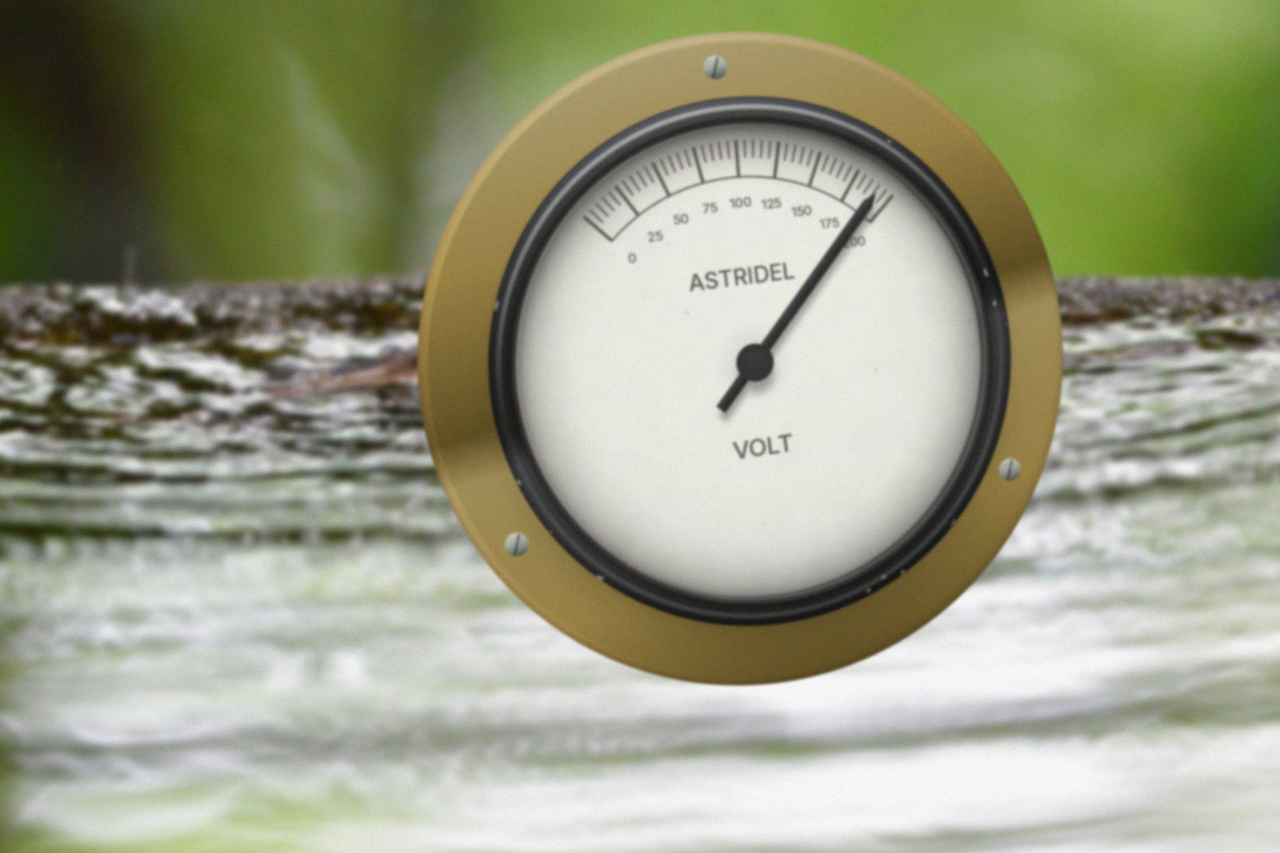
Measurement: 190
